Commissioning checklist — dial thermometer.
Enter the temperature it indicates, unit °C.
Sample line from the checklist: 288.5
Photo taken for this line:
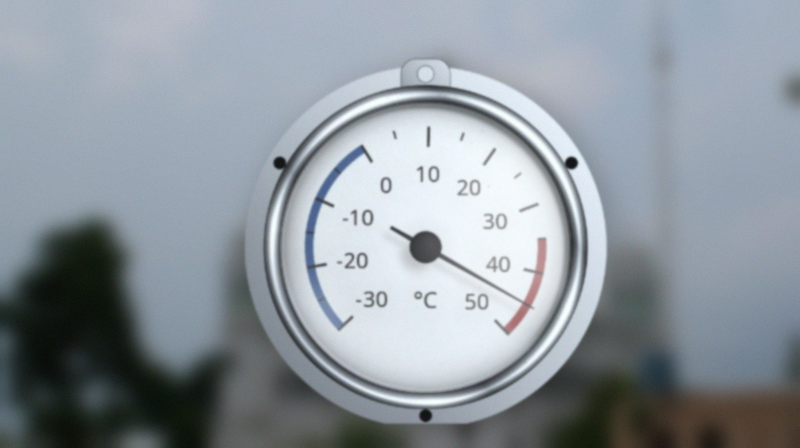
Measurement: 45
